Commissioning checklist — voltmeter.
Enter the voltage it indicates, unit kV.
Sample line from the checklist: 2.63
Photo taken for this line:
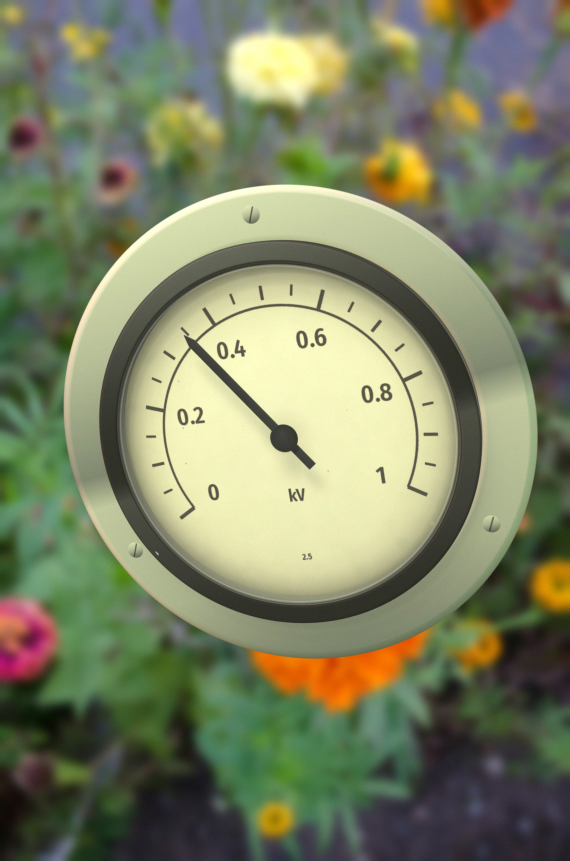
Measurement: 0.35
